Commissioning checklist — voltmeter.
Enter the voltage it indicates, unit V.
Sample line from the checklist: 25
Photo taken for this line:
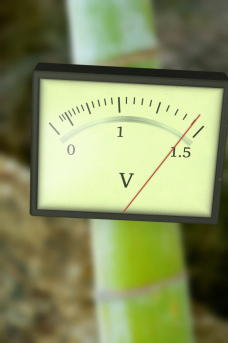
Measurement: 1.45
